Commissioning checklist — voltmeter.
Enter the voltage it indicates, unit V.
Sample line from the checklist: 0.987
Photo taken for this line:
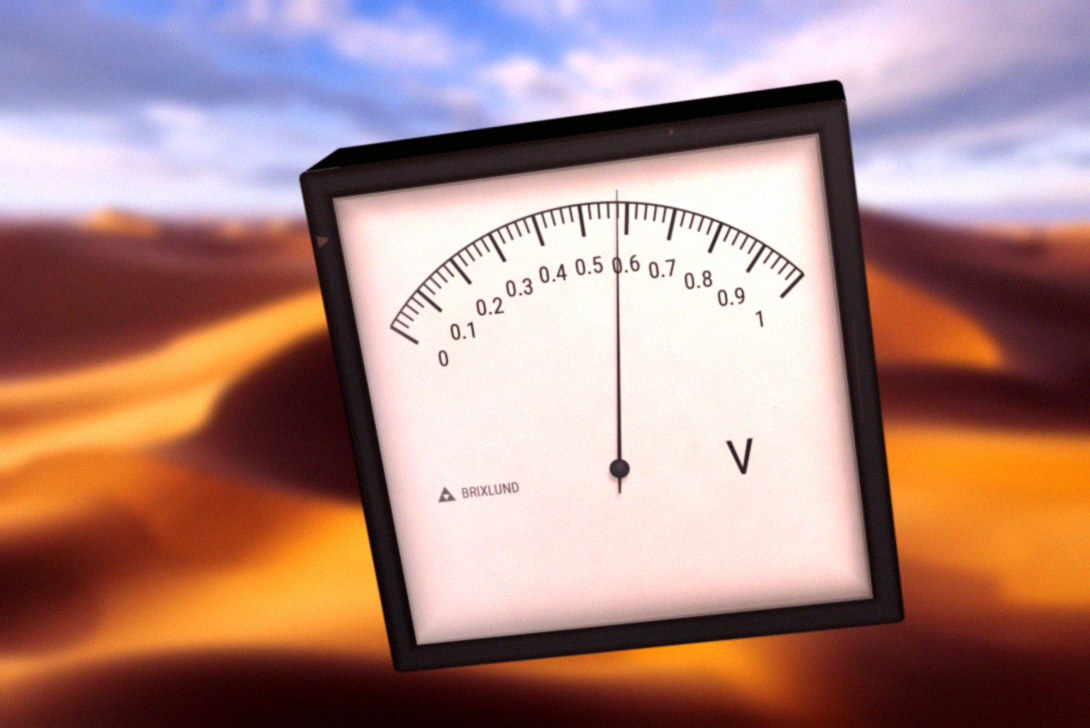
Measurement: 0.58
